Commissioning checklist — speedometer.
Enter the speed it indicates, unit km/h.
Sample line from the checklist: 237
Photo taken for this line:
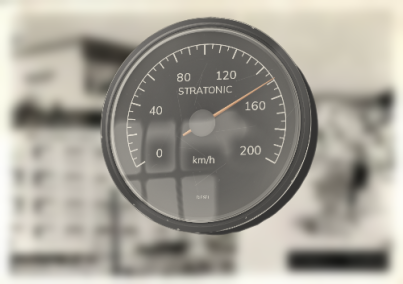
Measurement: 150
